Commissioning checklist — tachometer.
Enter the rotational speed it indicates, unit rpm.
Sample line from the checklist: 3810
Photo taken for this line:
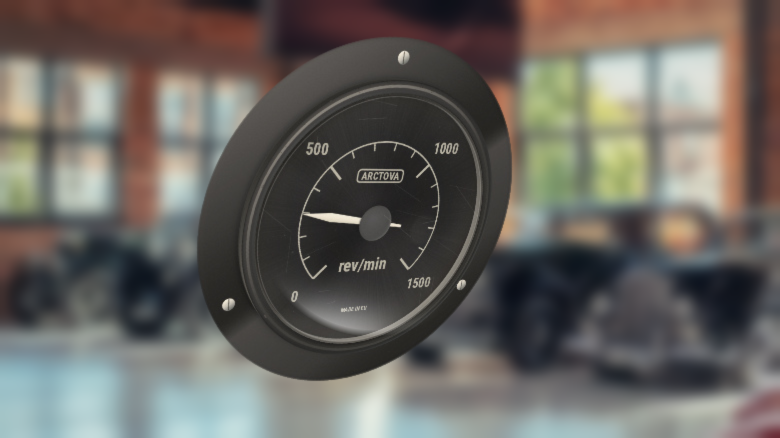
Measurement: 300
